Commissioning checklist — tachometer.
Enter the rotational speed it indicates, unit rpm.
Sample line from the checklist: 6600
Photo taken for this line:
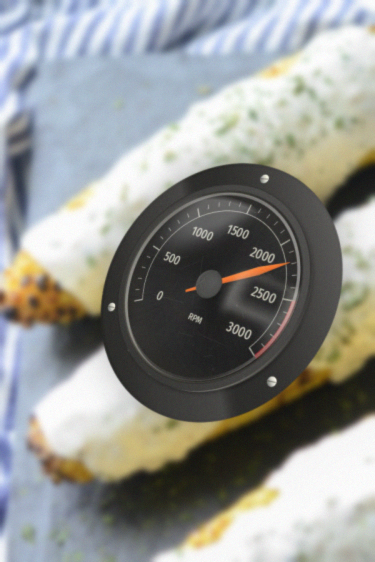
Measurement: 2200
